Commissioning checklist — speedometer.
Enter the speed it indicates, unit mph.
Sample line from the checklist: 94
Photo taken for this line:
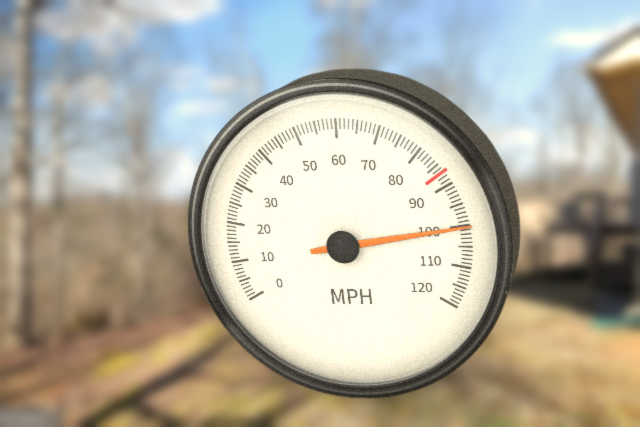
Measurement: 100
